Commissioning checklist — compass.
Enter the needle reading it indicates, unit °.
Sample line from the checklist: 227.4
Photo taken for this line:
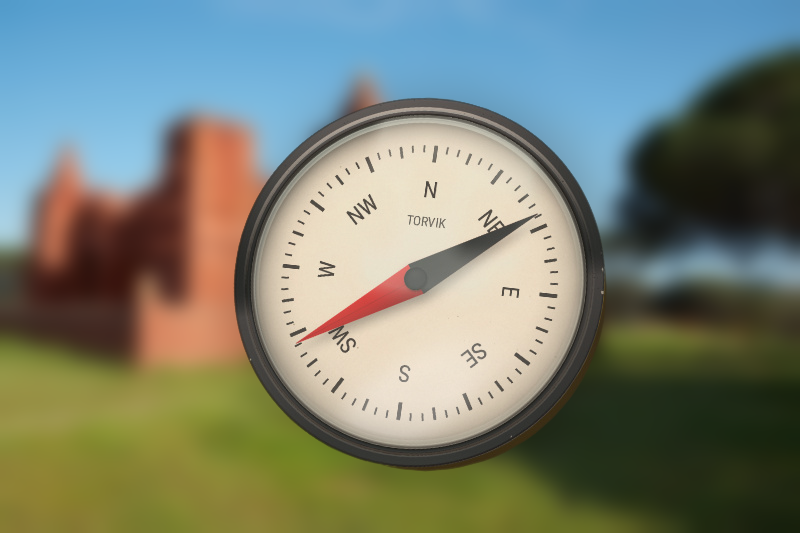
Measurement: 235
